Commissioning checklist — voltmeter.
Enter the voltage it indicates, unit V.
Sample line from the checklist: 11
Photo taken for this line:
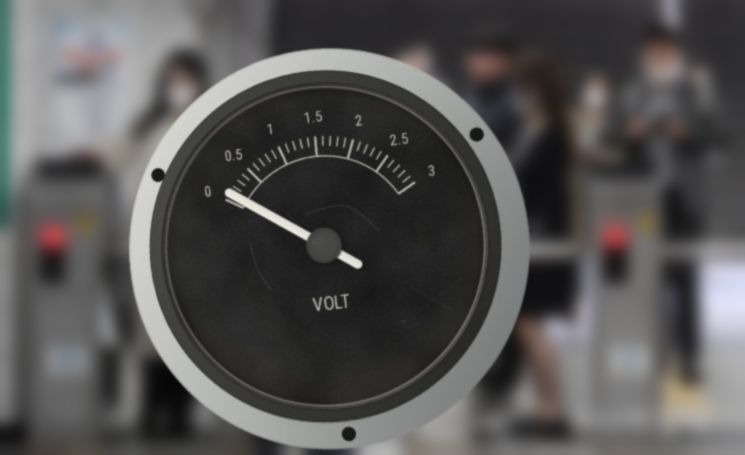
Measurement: 0.1
